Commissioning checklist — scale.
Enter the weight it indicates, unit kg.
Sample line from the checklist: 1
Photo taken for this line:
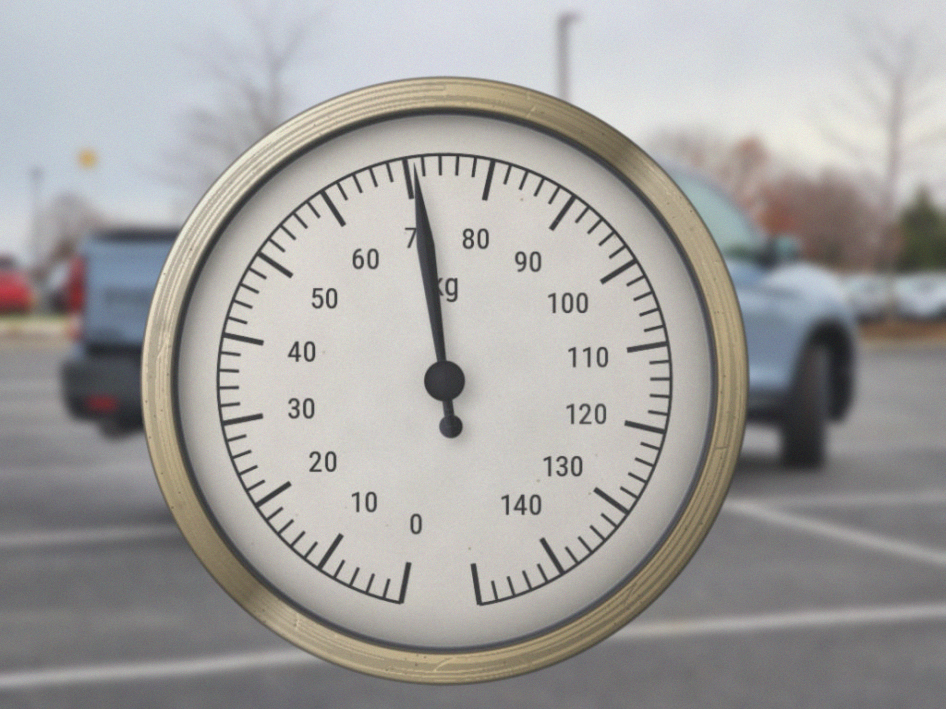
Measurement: 71
